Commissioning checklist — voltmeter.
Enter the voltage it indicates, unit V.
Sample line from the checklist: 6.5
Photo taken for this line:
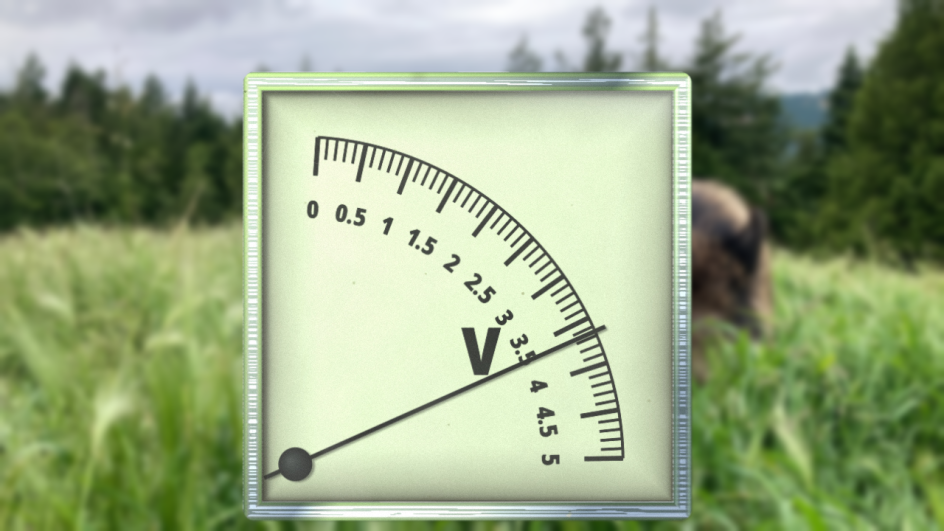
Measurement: 3.65
